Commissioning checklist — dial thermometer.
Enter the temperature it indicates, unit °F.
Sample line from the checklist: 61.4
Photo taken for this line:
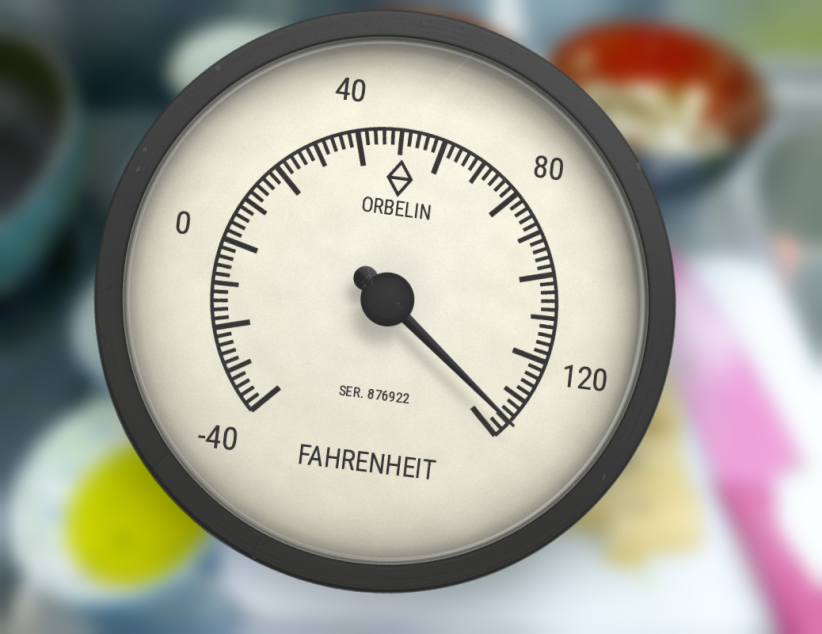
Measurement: 136
